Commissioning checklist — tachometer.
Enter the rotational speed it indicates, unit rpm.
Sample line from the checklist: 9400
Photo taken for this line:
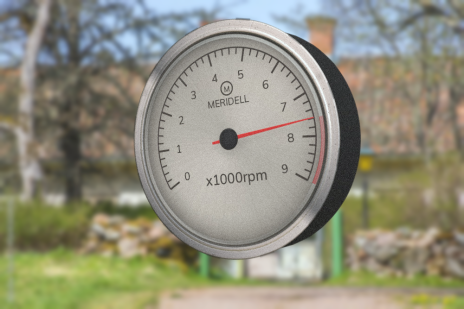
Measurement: 7600
